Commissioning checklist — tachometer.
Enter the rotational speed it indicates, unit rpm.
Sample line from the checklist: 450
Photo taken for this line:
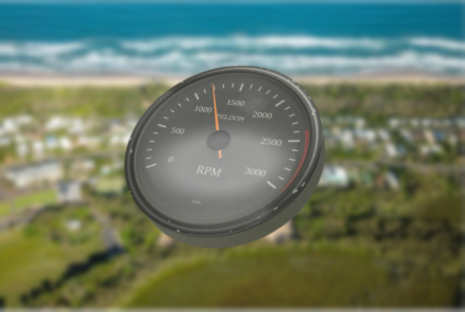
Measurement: 1200
